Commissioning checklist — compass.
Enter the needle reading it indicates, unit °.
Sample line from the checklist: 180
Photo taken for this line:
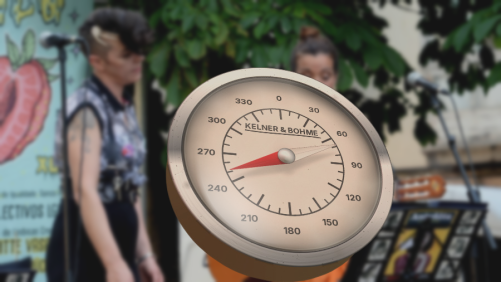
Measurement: 250
